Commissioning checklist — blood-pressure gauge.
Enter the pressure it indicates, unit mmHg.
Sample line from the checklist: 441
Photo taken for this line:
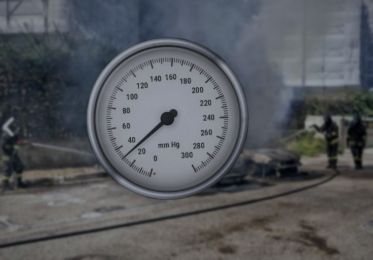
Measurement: 30
